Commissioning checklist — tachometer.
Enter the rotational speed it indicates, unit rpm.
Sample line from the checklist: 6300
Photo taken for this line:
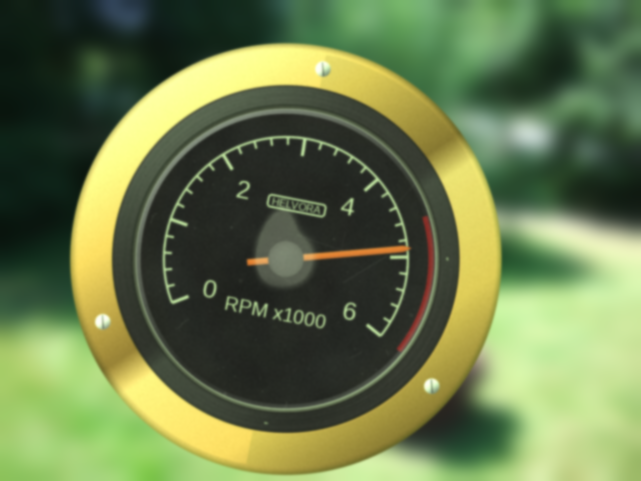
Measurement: 4900
